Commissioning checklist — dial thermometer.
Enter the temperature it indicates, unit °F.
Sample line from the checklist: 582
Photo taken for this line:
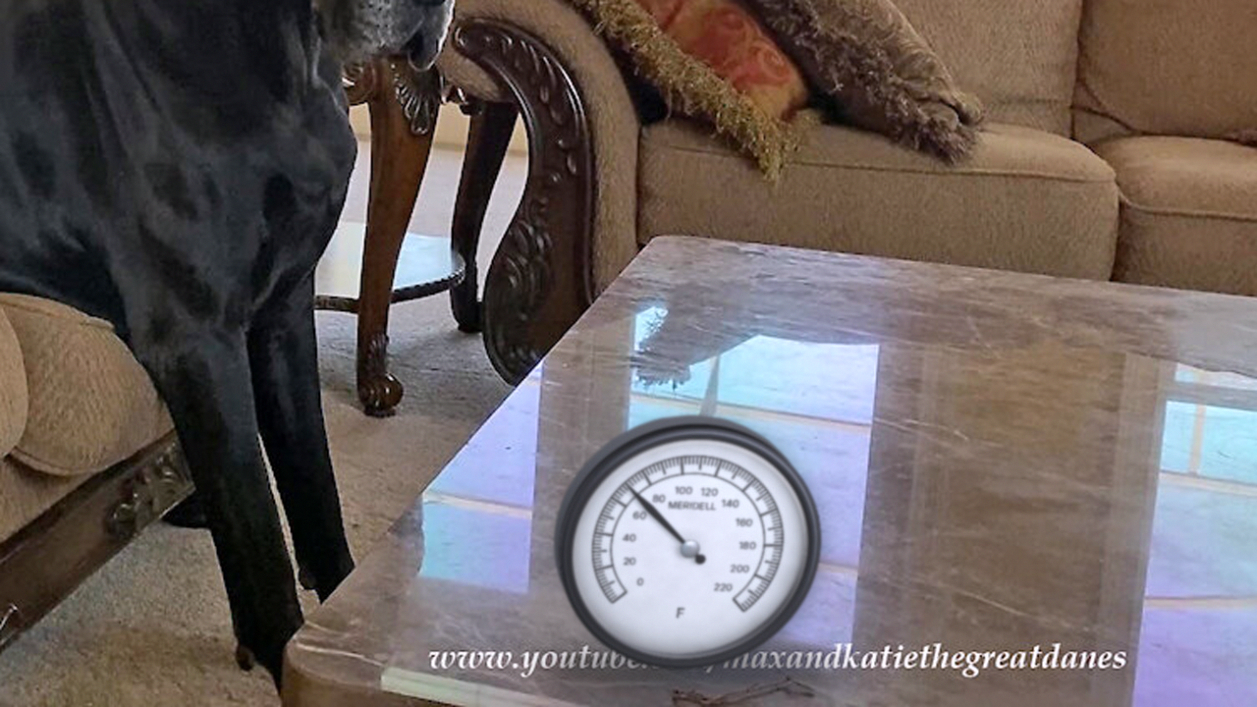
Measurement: 70
